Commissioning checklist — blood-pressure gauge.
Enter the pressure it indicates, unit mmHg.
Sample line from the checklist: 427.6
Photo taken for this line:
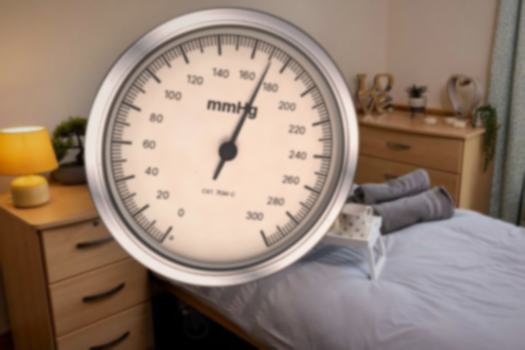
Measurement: 170
